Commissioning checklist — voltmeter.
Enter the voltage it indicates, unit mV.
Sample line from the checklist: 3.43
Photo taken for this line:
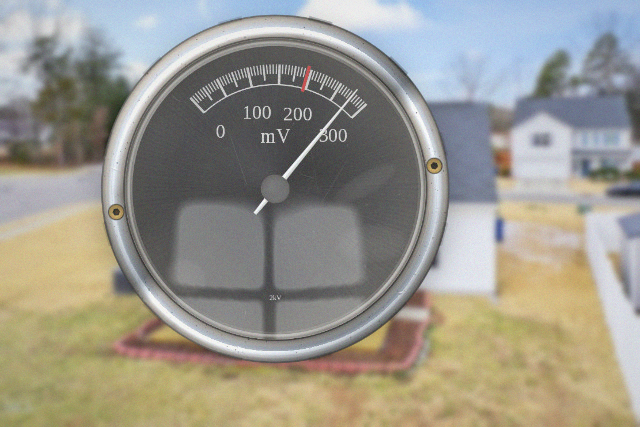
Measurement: 275
